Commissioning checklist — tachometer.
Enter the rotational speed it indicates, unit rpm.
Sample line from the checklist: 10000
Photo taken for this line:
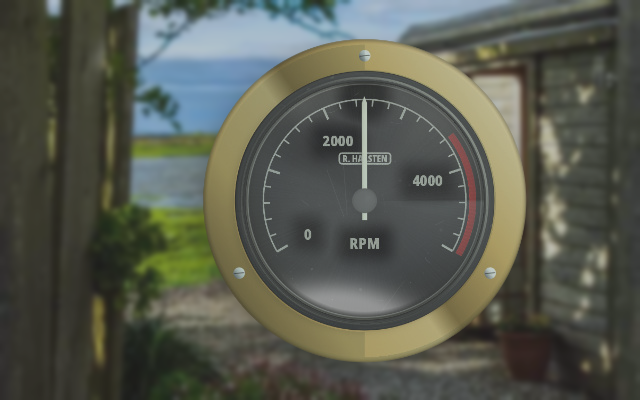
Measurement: 2500
